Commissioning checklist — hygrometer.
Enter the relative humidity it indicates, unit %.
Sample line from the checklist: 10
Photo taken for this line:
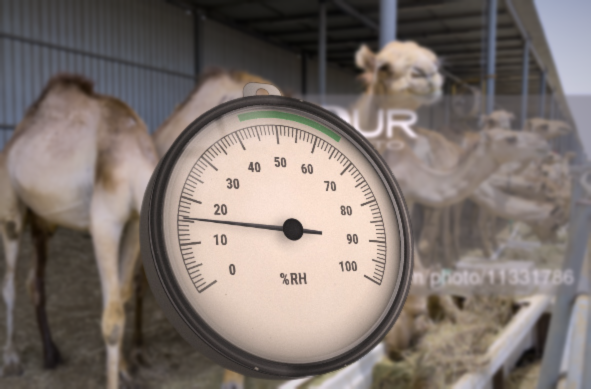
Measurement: 15
